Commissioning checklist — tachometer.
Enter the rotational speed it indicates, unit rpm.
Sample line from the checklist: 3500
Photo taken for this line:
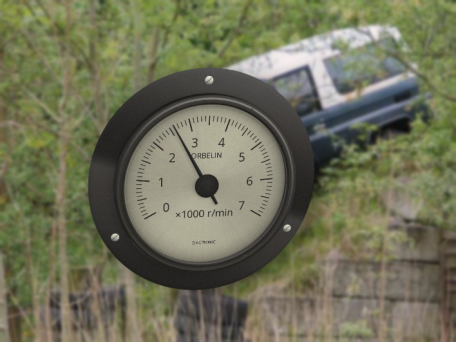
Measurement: 2600
